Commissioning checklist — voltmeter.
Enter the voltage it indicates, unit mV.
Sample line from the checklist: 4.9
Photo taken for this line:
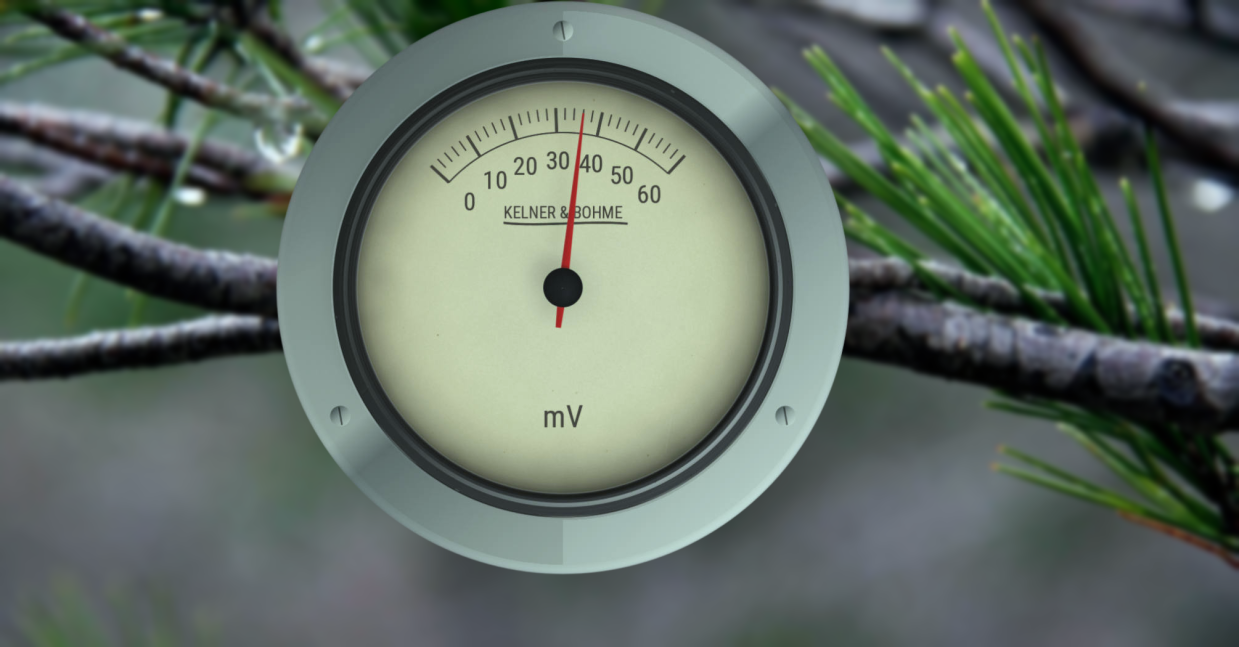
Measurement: 36
